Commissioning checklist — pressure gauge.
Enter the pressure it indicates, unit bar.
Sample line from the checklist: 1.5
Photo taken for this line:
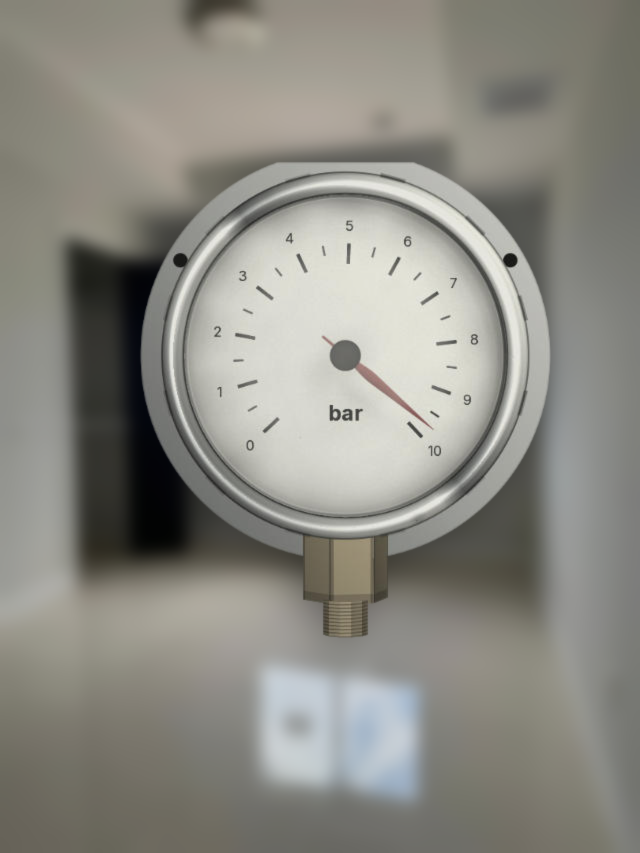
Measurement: 9.75
